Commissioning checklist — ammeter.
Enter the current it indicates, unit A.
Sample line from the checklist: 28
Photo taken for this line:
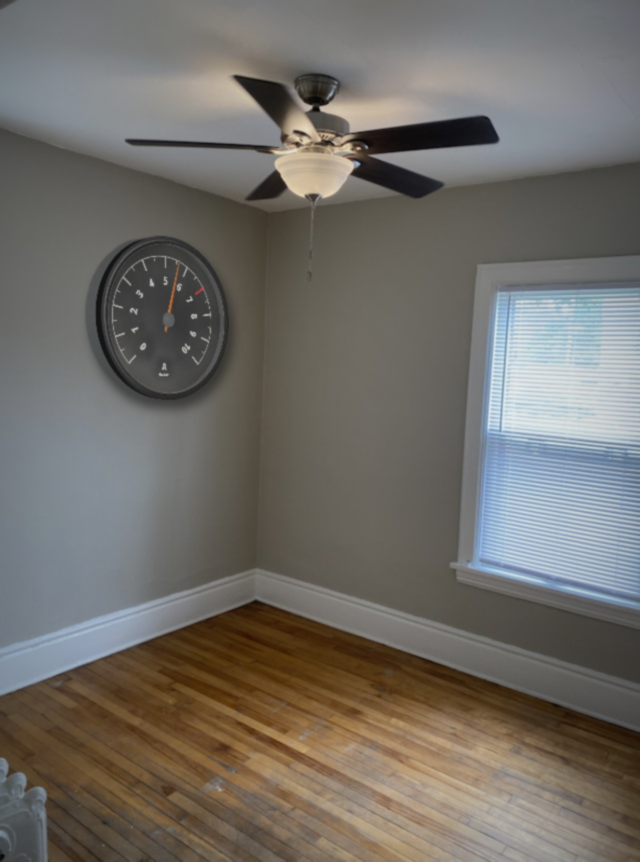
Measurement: 5.5
